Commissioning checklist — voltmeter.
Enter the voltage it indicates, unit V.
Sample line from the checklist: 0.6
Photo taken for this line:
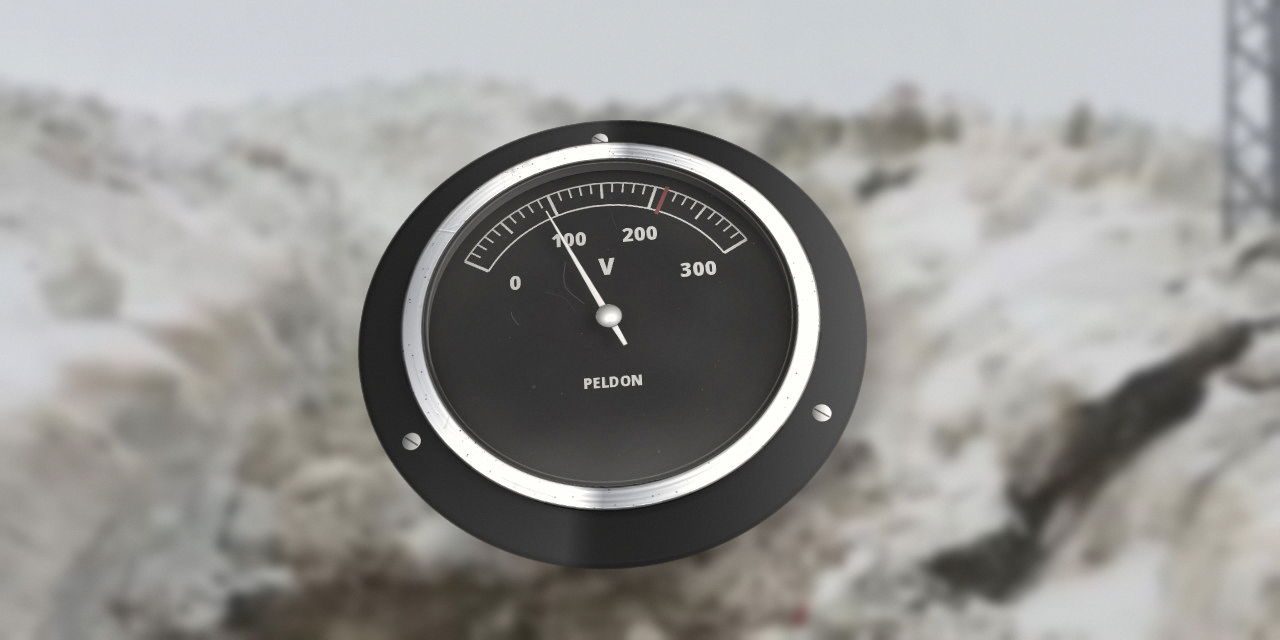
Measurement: 90
